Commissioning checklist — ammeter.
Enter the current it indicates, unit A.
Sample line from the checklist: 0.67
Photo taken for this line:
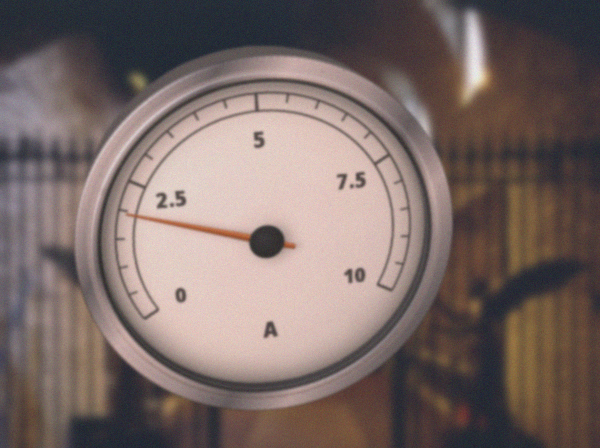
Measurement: 2
